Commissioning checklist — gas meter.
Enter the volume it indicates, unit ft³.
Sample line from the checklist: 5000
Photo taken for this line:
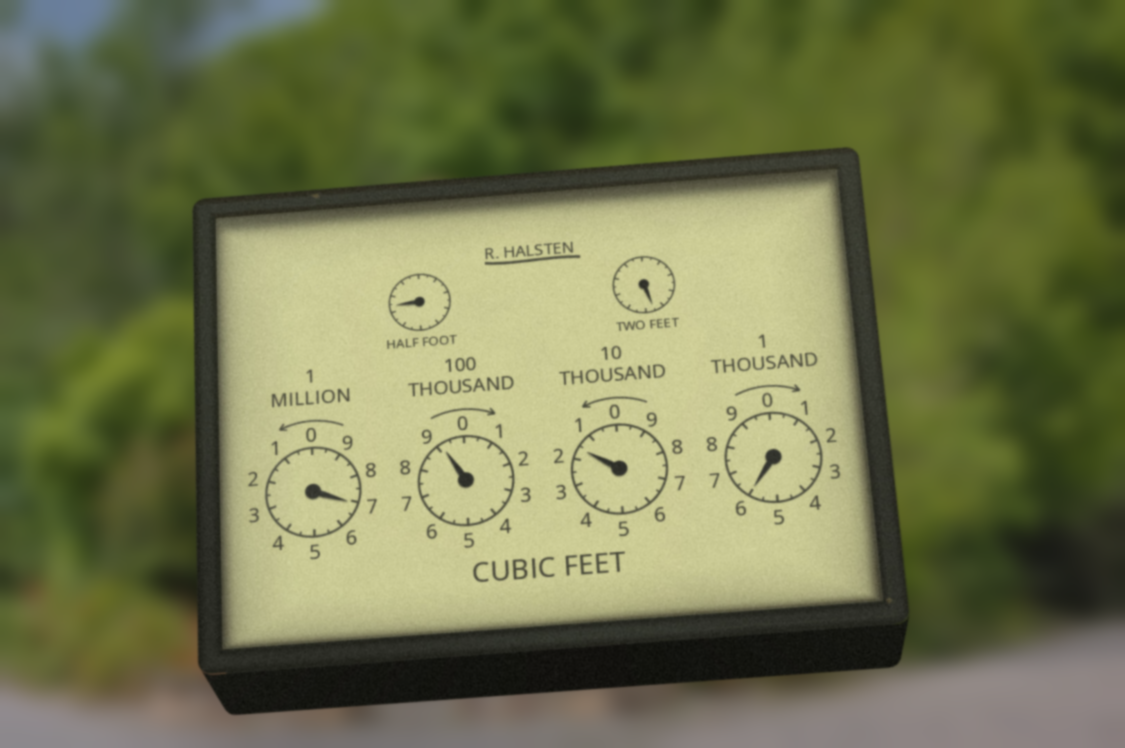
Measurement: 691600
